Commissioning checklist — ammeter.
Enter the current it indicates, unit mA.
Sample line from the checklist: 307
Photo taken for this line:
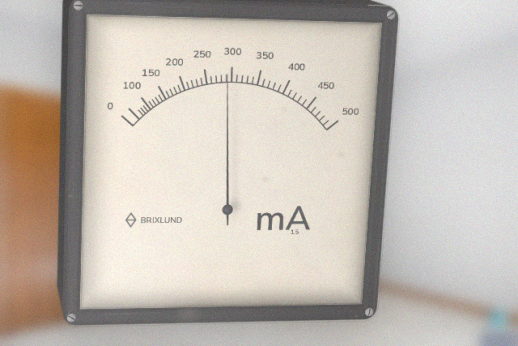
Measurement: 290
